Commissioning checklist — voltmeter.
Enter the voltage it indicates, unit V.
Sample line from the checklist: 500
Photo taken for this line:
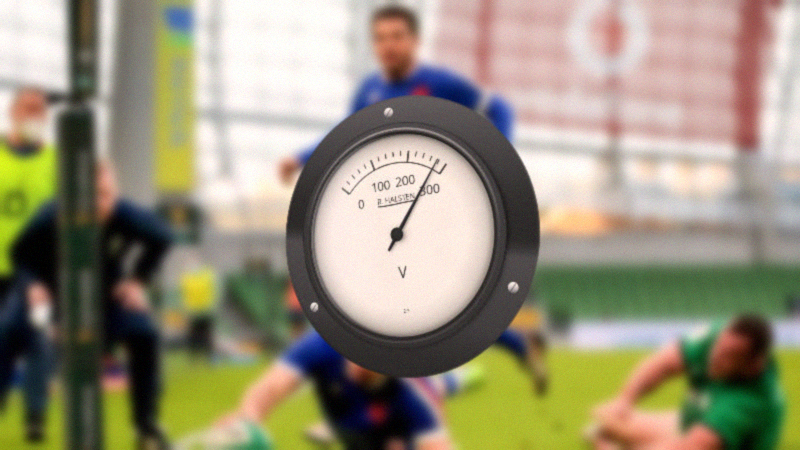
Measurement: 280
